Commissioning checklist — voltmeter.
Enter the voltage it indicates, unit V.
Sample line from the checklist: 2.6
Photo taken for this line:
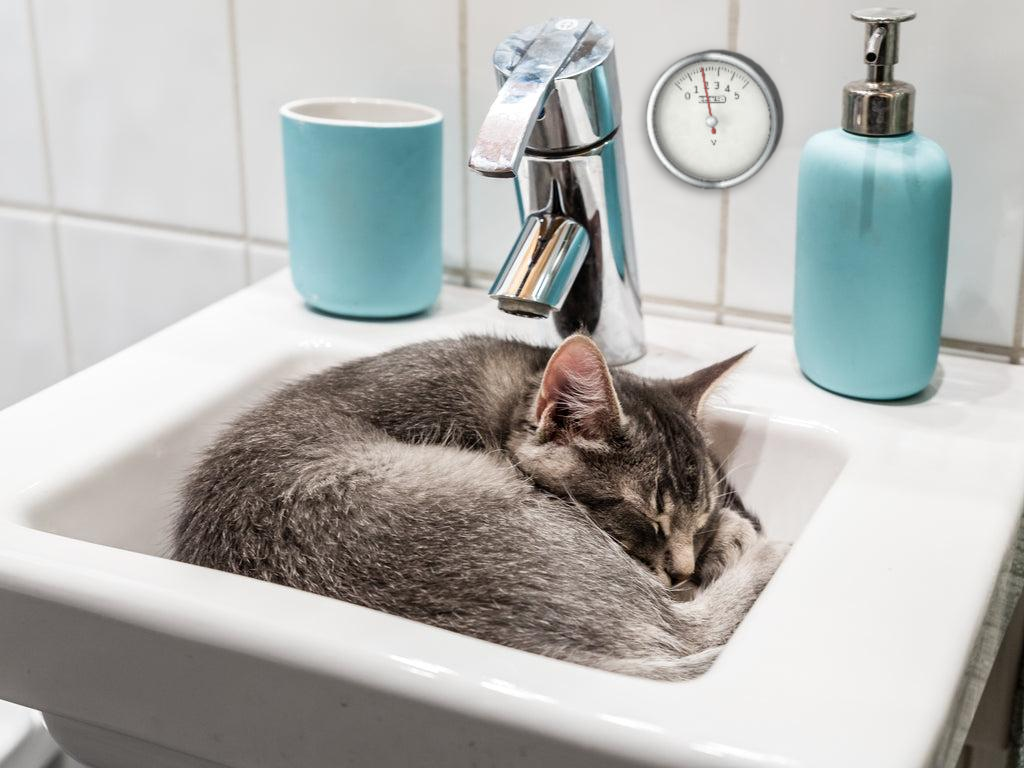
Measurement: 2
